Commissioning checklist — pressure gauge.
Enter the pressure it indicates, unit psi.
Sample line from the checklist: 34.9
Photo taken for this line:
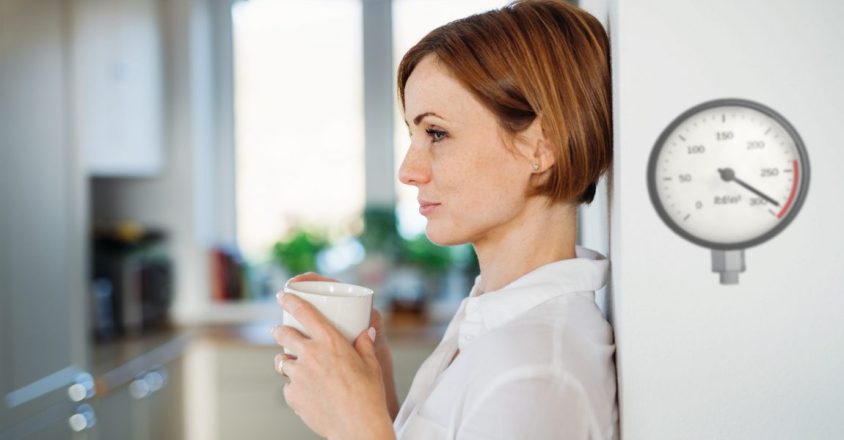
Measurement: 290
